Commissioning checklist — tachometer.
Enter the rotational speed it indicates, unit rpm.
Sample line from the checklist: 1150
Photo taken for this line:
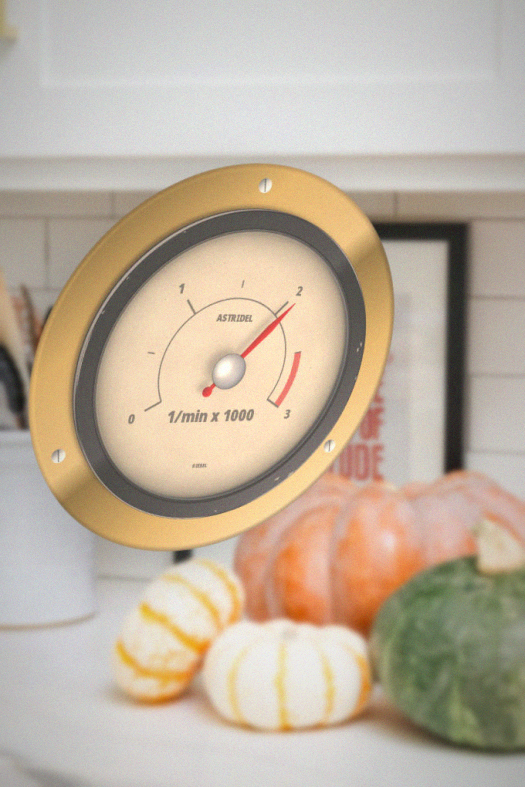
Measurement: 2000
